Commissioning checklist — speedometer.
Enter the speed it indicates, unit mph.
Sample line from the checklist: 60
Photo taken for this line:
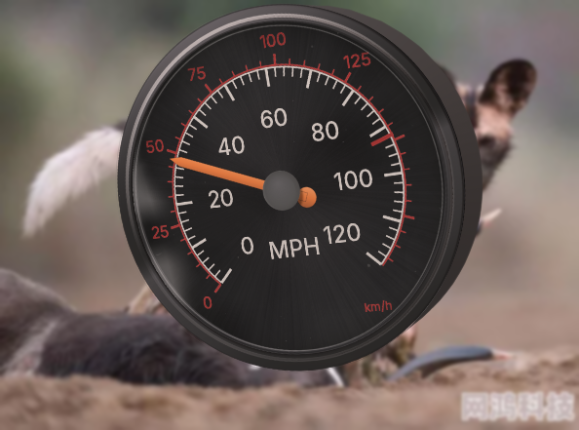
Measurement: 30
